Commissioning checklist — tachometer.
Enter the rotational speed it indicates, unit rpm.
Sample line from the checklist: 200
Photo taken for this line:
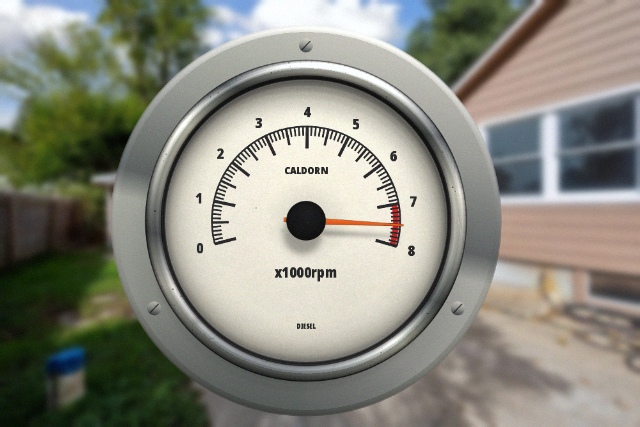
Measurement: 7500
